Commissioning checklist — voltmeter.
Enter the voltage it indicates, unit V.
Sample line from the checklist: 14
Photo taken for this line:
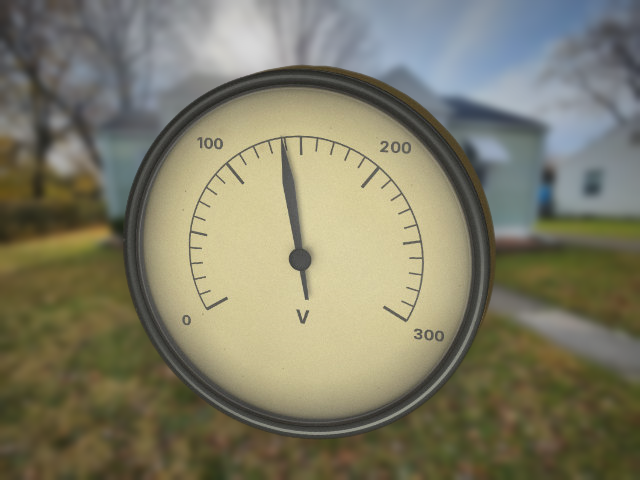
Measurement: 140
